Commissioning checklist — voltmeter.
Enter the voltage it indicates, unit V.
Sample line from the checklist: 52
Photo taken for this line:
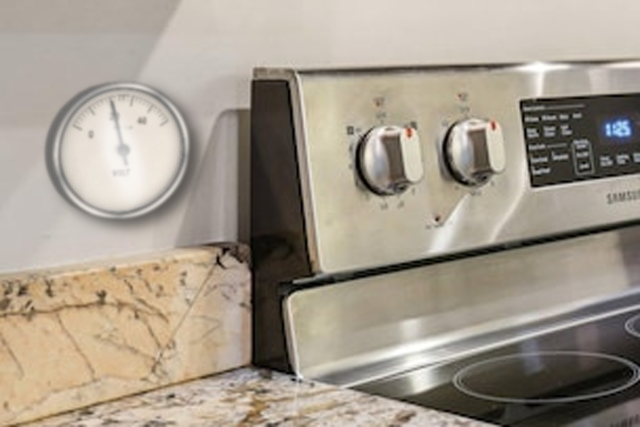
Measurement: 20
